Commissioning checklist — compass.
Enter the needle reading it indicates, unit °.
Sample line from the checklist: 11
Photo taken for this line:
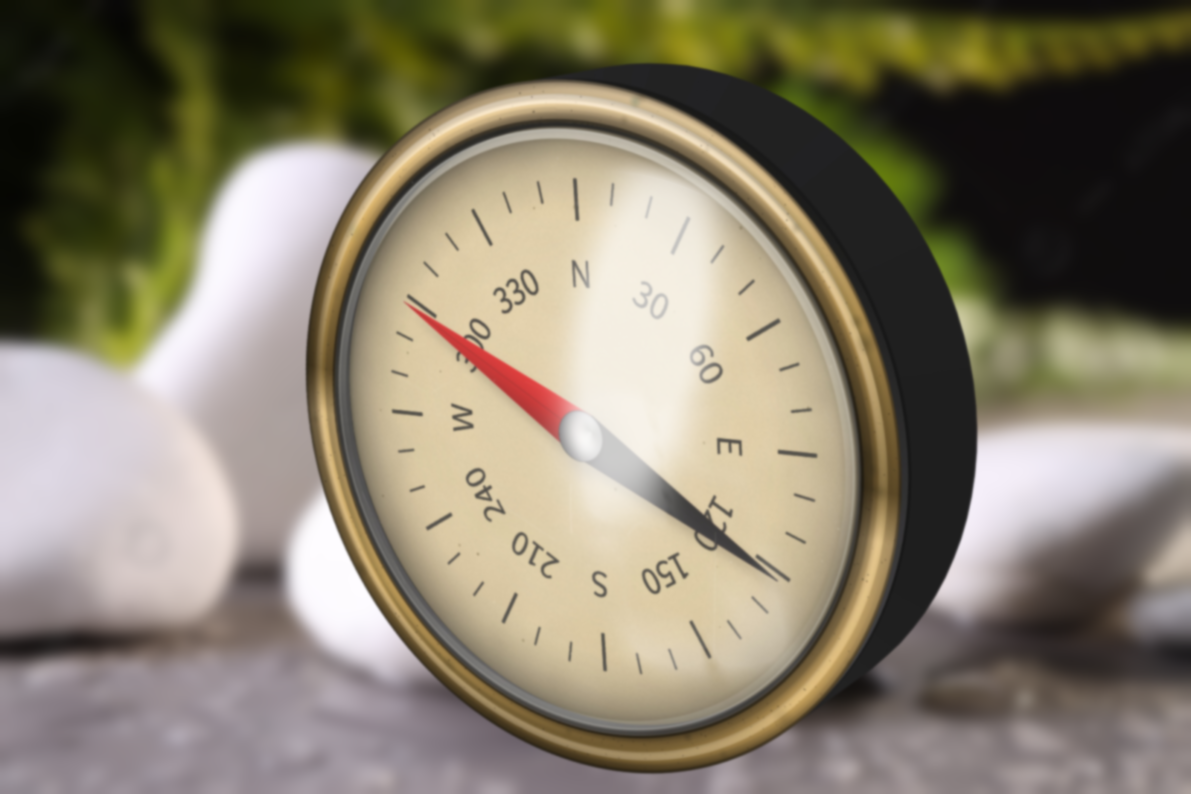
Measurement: 300
